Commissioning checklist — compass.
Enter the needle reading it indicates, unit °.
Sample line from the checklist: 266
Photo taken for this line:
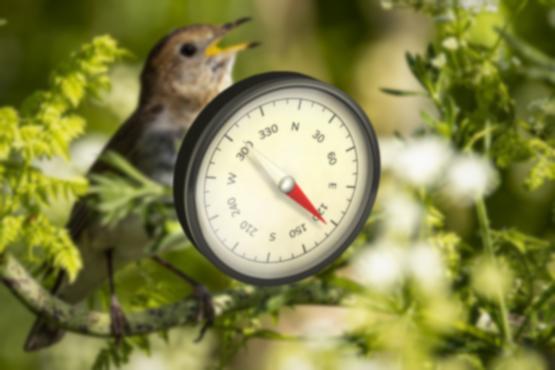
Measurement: 125
